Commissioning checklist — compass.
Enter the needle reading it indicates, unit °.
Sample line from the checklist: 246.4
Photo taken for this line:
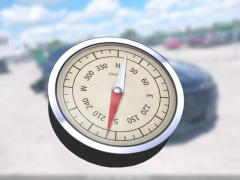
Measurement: 190
